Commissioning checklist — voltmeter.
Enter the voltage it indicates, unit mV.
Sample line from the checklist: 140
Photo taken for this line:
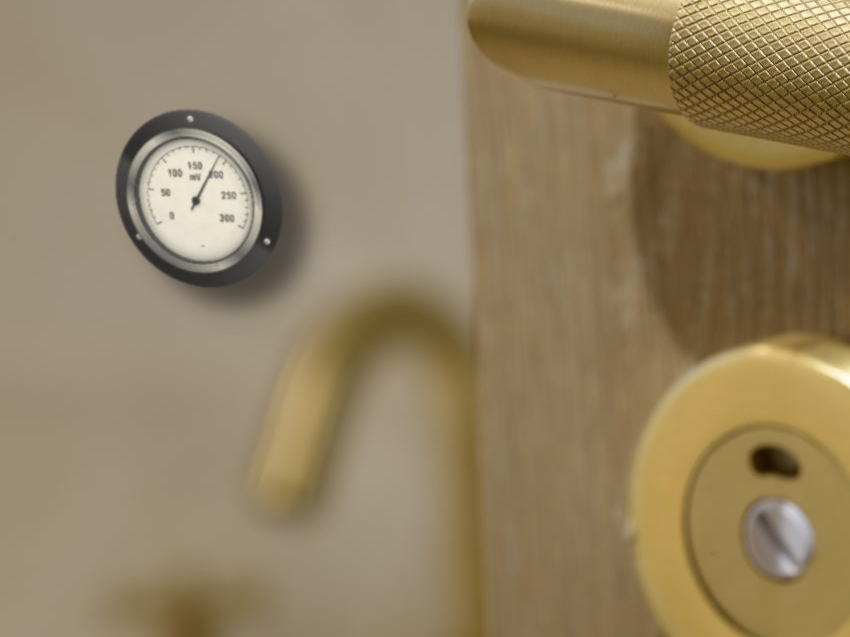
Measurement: 190
